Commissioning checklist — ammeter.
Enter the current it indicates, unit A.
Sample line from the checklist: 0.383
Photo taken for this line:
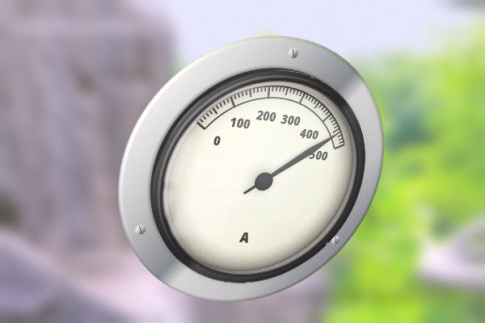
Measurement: 450
